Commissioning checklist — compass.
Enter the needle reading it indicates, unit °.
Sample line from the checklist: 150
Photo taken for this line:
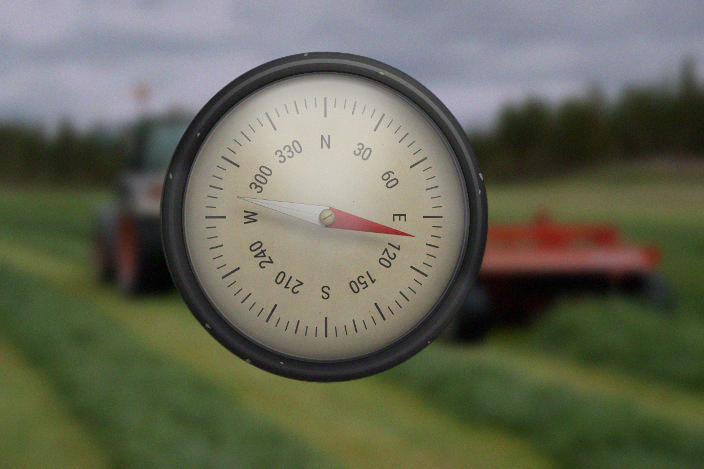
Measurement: 102.5
